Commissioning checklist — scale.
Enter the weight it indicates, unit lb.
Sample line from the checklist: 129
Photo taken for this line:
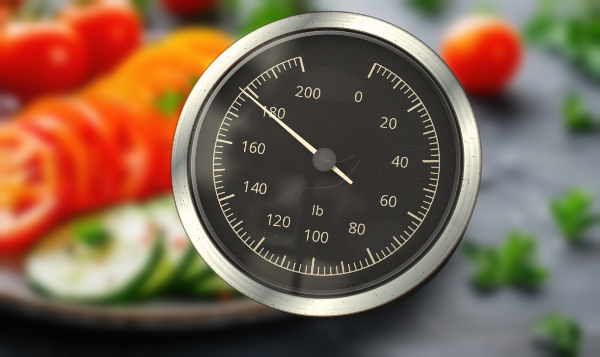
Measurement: 178
